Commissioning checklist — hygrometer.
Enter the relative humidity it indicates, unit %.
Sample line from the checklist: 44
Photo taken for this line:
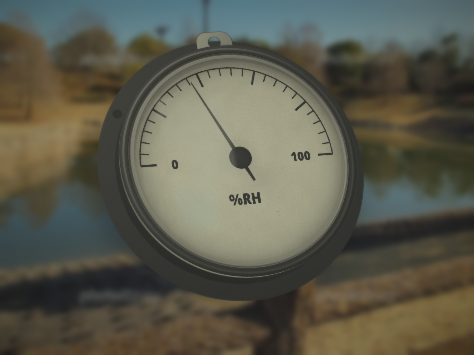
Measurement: 36
